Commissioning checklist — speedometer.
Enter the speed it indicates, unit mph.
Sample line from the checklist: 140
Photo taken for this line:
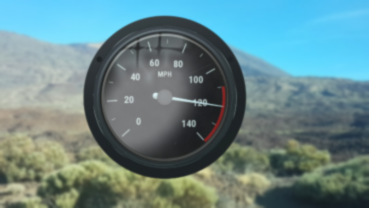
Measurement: 120
